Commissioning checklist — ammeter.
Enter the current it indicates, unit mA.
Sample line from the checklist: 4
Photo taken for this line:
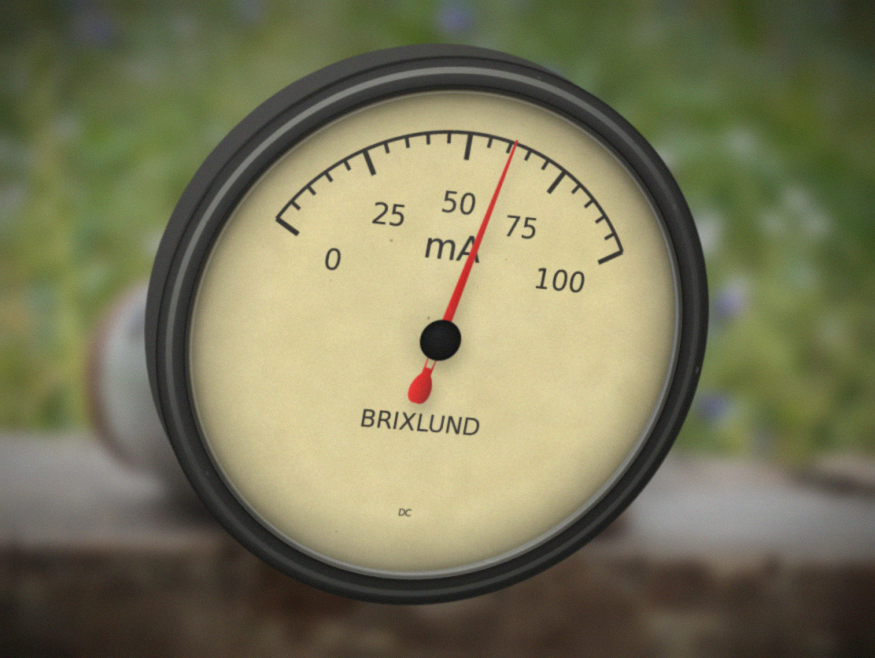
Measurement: 60
